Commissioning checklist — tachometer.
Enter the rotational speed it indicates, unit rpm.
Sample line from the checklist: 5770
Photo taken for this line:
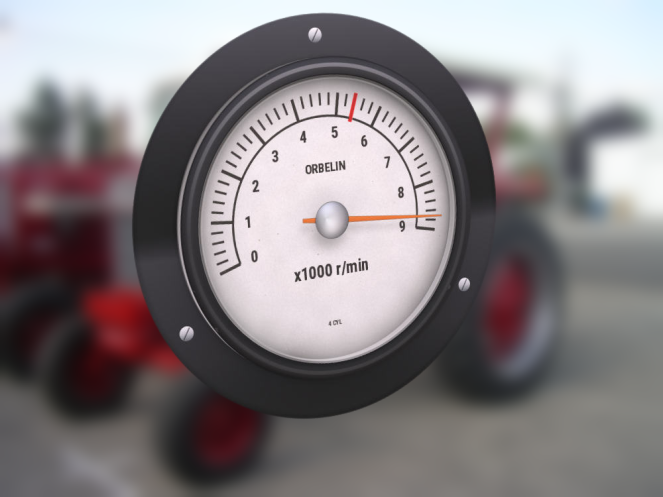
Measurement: 8700
